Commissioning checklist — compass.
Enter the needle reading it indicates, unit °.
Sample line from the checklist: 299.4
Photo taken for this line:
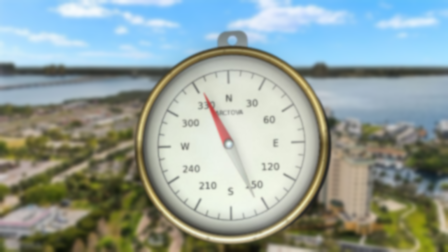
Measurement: 335
